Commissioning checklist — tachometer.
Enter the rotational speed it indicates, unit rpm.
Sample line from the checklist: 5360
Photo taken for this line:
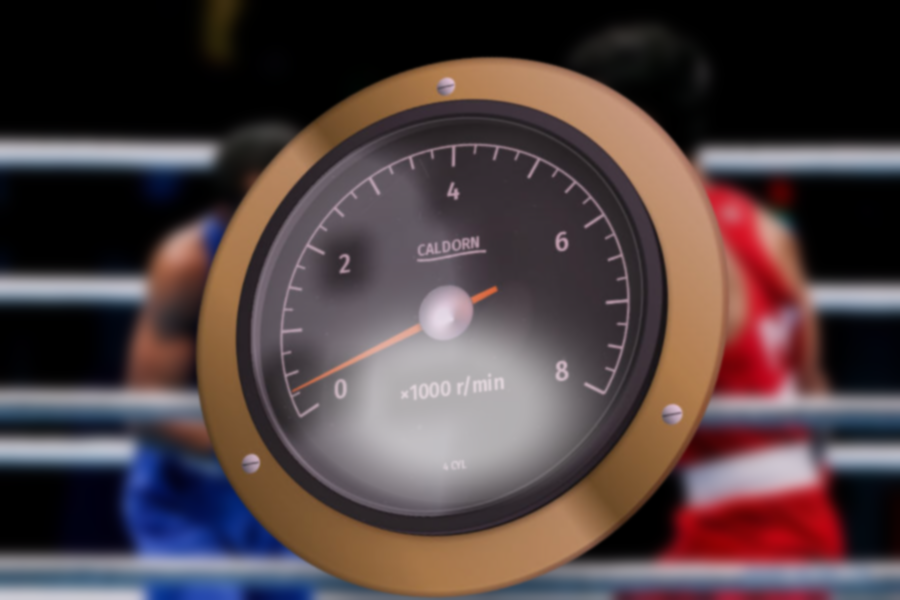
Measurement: 250
